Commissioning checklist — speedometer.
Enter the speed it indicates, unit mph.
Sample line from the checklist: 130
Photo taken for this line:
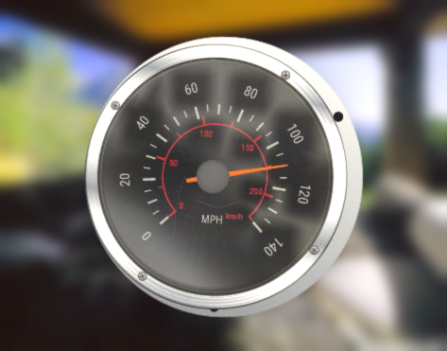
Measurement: 110
